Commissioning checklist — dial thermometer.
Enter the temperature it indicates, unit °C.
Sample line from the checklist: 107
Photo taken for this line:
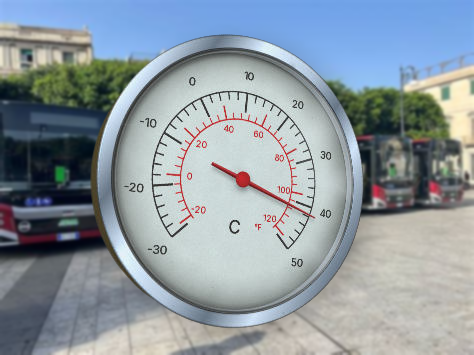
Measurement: 42
